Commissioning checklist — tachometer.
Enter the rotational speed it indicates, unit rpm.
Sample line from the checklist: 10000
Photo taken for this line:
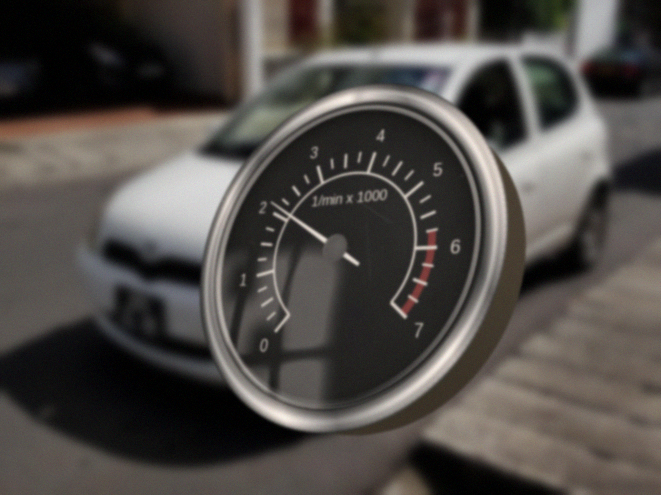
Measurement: 2125
